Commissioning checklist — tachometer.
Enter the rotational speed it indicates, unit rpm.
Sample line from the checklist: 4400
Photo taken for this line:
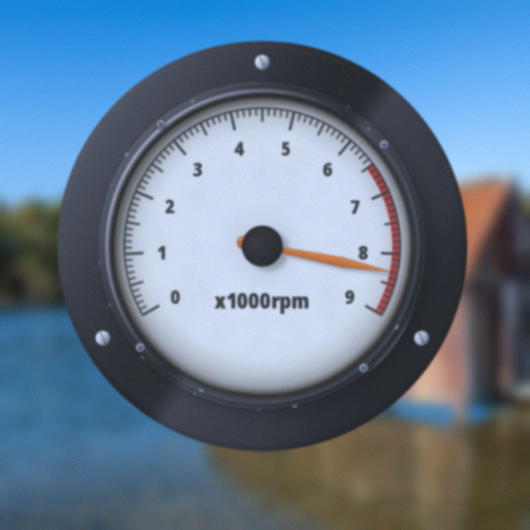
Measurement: 8300
